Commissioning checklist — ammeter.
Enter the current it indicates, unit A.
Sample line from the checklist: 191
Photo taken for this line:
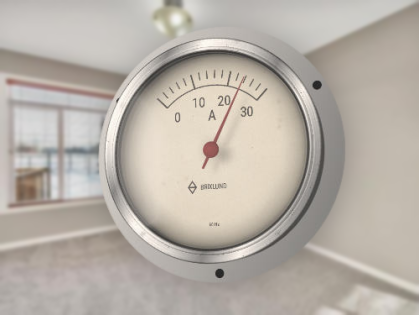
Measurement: 24
